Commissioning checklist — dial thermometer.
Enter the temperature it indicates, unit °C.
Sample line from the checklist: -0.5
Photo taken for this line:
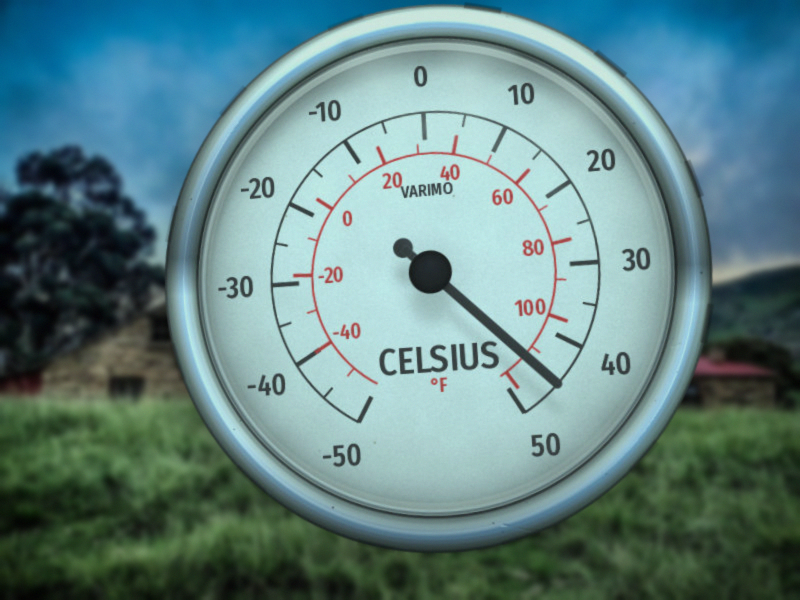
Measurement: 45
